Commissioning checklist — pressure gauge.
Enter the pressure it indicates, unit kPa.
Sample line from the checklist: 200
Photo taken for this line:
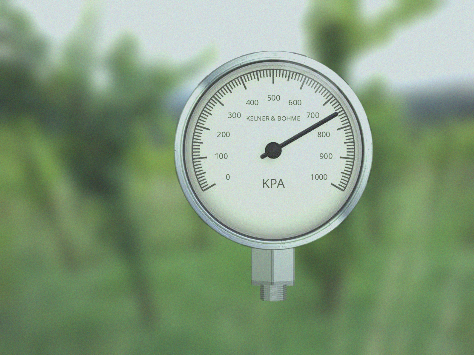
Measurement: 750
